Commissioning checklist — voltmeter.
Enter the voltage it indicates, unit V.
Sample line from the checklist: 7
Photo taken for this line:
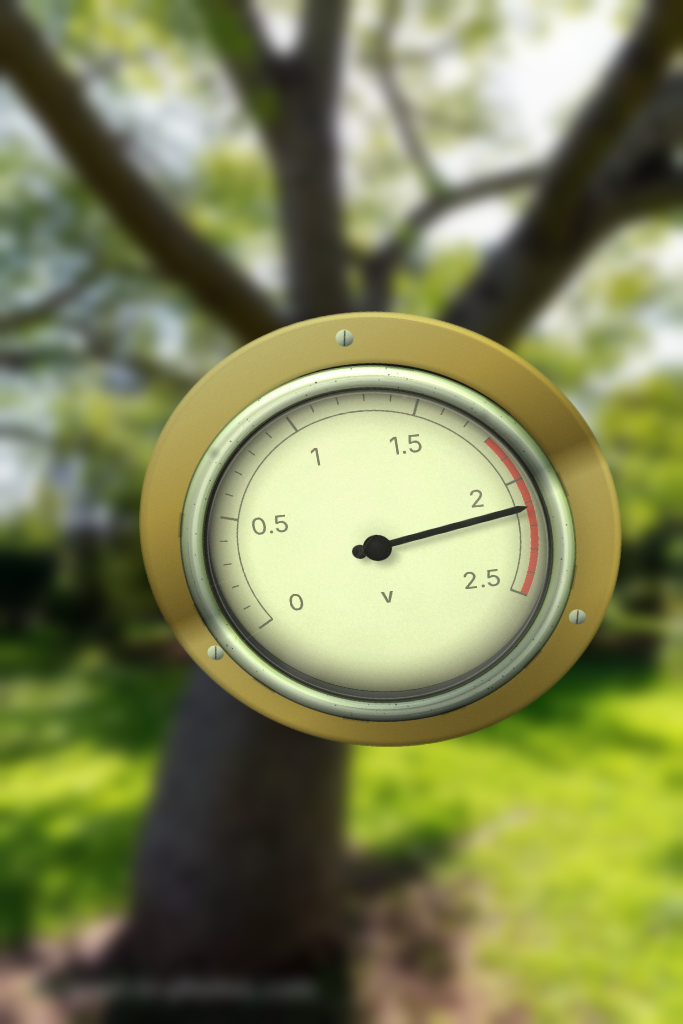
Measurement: 2.1
